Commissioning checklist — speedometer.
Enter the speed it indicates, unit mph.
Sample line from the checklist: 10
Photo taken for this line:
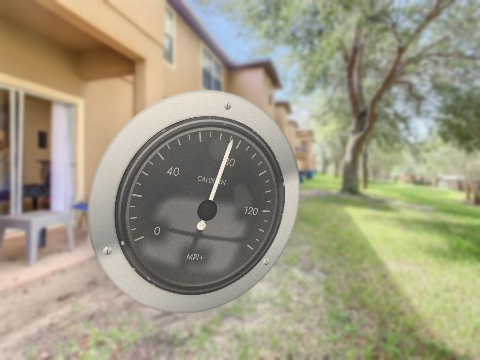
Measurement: 75
